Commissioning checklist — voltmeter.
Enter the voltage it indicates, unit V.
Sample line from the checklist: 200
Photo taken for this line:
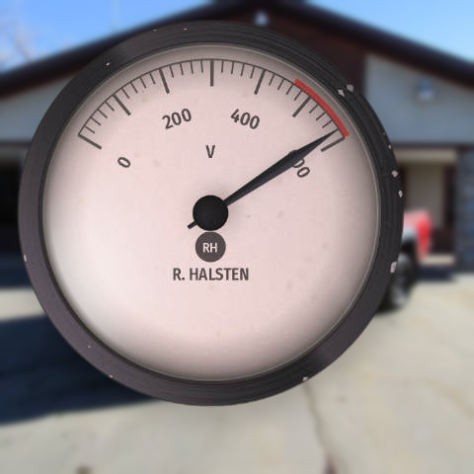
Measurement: 580
